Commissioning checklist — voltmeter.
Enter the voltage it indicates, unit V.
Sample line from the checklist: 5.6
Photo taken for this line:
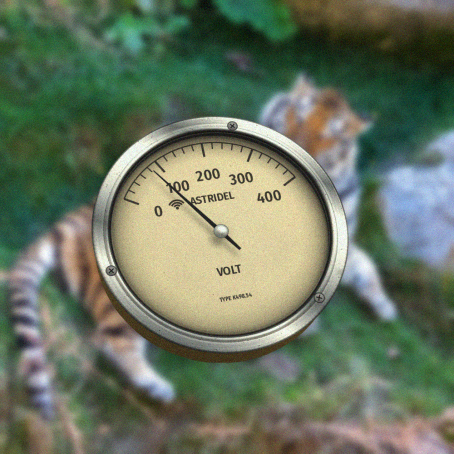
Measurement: 80
